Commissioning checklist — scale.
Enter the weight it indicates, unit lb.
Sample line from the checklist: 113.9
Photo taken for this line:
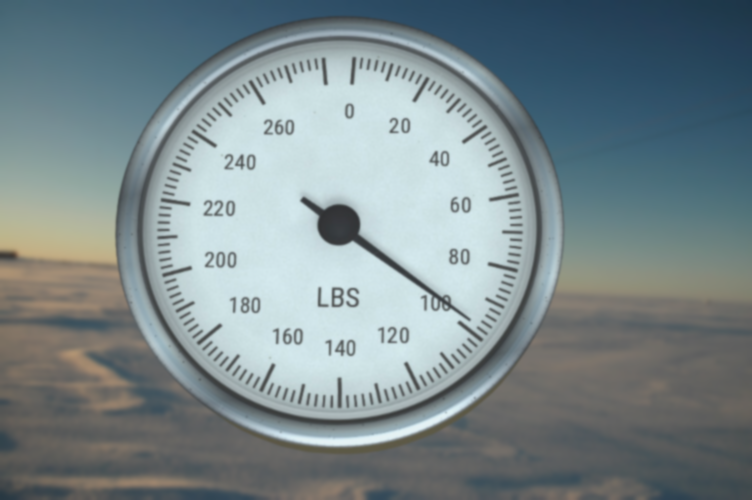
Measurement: 98
